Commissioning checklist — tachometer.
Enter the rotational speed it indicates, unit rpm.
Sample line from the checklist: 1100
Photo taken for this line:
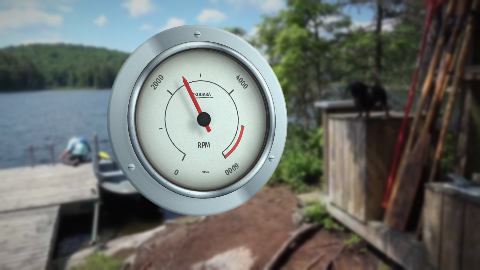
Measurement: 2500
